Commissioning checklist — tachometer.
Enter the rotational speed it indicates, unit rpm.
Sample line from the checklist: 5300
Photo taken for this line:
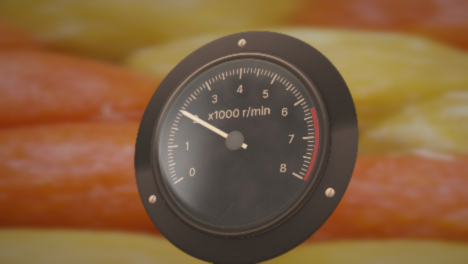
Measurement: 2000
